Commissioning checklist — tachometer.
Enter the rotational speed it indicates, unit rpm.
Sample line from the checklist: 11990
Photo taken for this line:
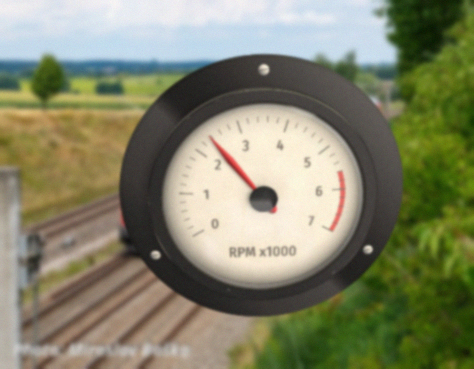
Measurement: 2400
